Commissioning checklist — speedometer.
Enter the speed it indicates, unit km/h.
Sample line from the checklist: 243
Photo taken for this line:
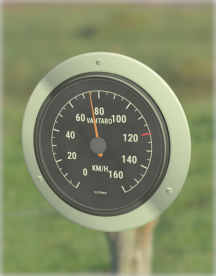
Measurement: 75
